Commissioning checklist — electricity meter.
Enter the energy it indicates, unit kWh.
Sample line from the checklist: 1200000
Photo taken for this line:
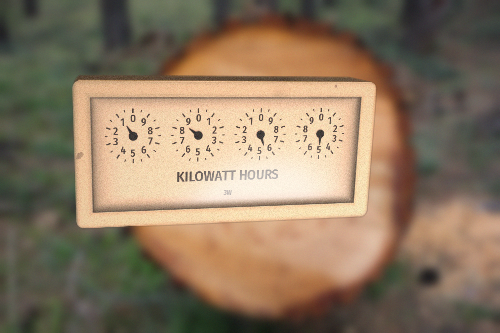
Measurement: 855
